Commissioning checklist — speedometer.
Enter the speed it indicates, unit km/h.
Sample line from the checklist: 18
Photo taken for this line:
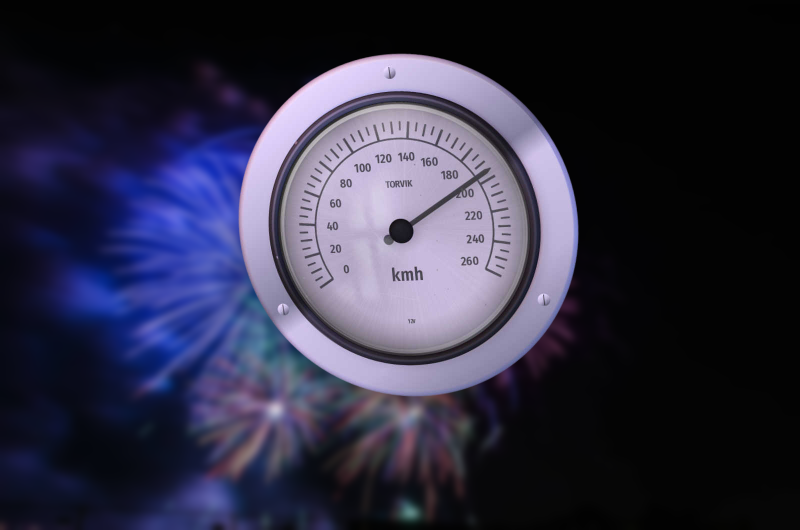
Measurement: 195
